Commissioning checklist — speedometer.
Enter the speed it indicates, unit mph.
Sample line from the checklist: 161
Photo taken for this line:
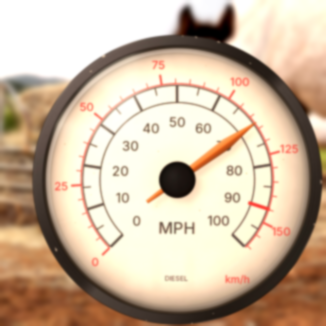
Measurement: 70
